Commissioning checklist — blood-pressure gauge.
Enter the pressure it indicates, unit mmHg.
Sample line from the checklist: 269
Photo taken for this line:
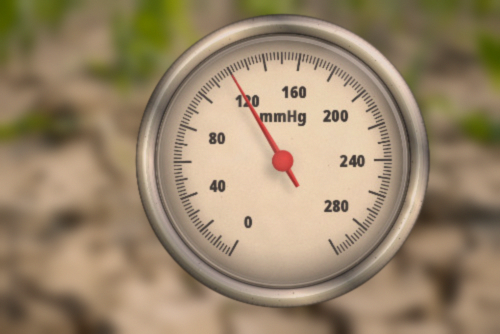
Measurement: 120
